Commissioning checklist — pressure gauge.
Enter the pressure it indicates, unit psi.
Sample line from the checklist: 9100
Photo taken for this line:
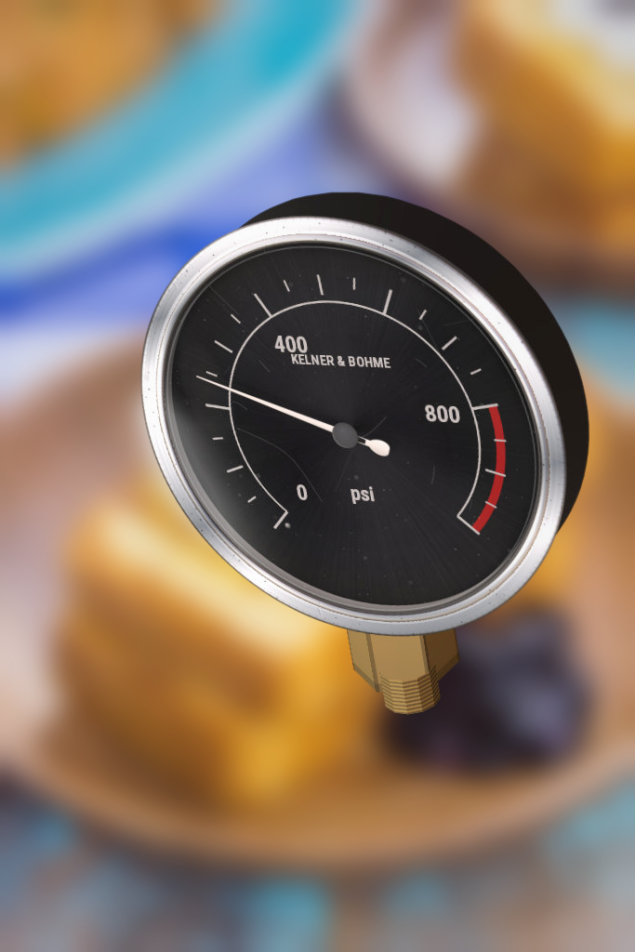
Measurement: 250
